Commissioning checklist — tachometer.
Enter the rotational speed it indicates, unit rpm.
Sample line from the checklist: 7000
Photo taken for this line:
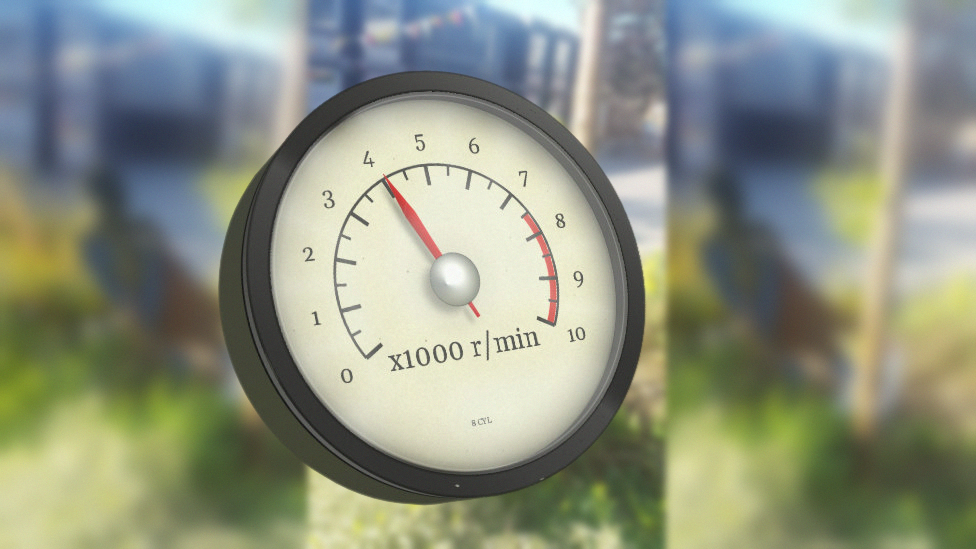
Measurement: 4000
